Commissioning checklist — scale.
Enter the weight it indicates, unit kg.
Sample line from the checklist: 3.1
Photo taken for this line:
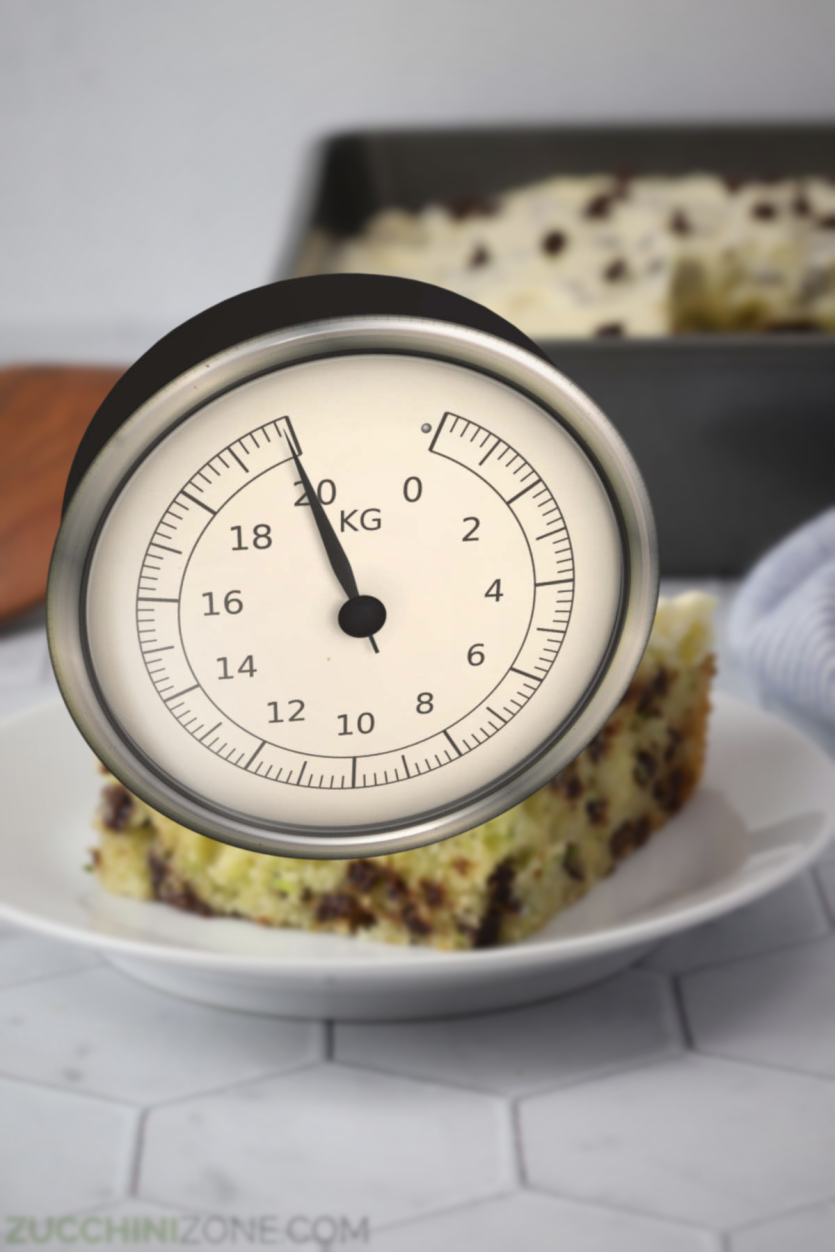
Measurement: 19.9
